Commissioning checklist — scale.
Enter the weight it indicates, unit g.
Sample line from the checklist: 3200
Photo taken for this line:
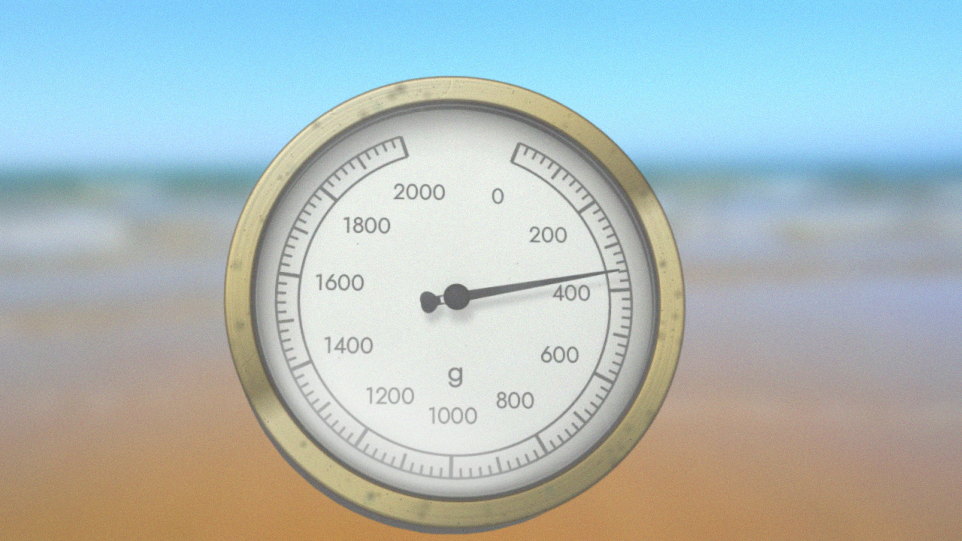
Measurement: 360
